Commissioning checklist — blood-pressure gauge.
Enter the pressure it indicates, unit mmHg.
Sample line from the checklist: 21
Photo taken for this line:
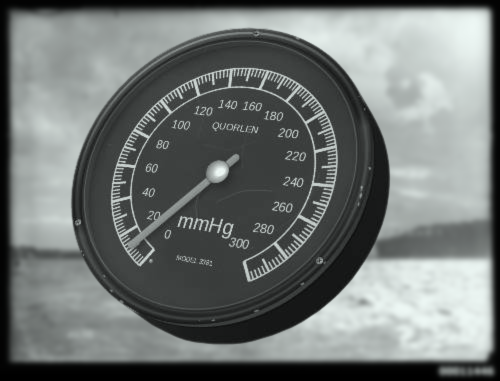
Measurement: 10
